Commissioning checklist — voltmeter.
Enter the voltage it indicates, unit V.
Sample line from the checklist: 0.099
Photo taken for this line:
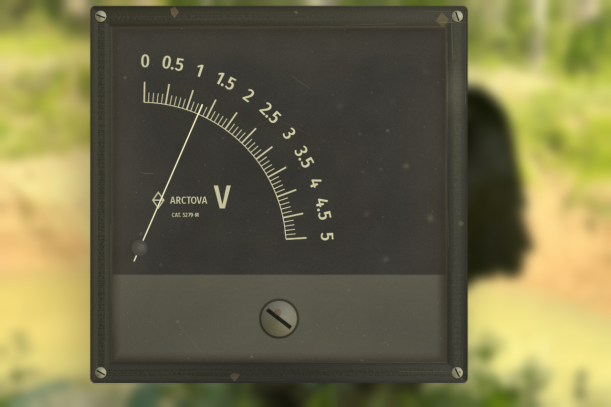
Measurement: 1.3
